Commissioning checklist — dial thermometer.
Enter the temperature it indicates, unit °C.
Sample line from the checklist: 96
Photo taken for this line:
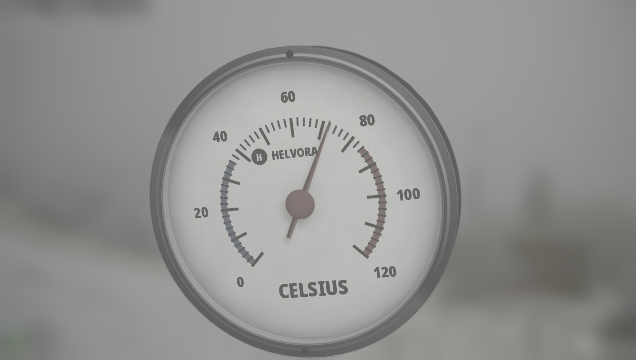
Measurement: 72
